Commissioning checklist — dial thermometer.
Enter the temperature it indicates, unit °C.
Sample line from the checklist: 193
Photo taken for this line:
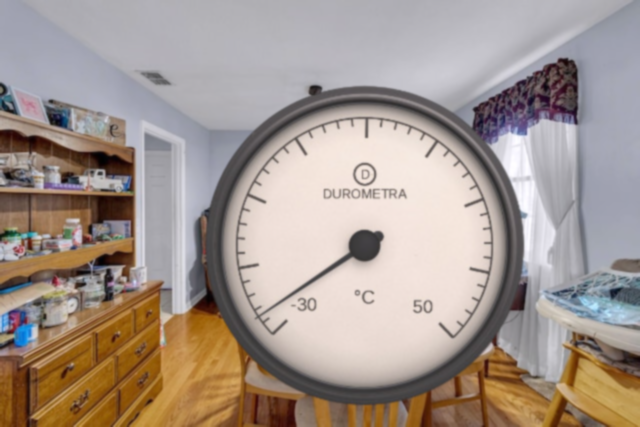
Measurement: -27
